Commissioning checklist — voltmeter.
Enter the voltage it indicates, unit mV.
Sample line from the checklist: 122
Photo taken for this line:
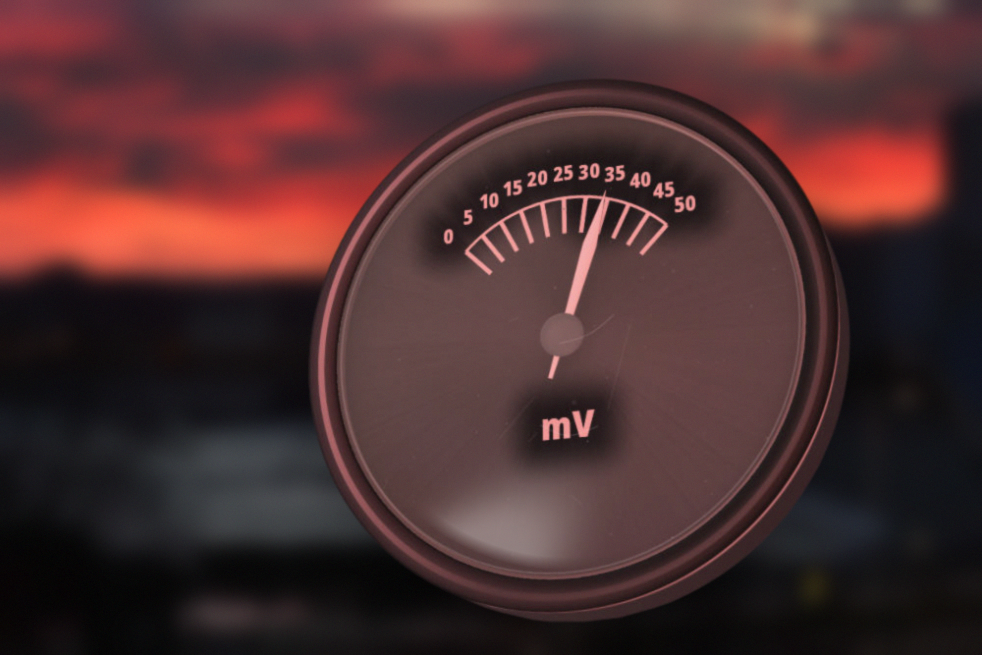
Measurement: 35
